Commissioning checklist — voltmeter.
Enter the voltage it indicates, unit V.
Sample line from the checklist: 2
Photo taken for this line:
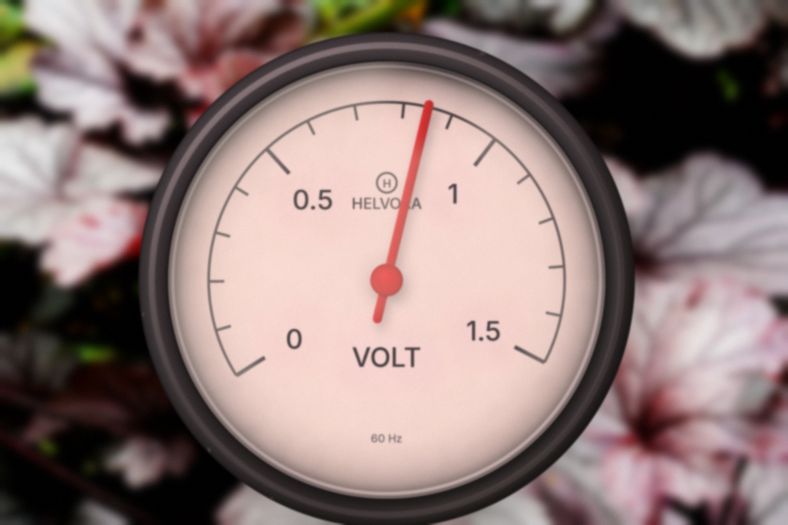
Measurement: 0.85
